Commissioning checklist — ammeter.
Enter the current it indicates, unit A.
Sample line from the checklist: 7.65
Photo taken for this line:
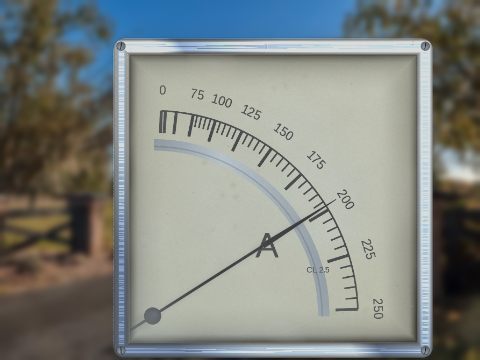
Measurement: 197.5
